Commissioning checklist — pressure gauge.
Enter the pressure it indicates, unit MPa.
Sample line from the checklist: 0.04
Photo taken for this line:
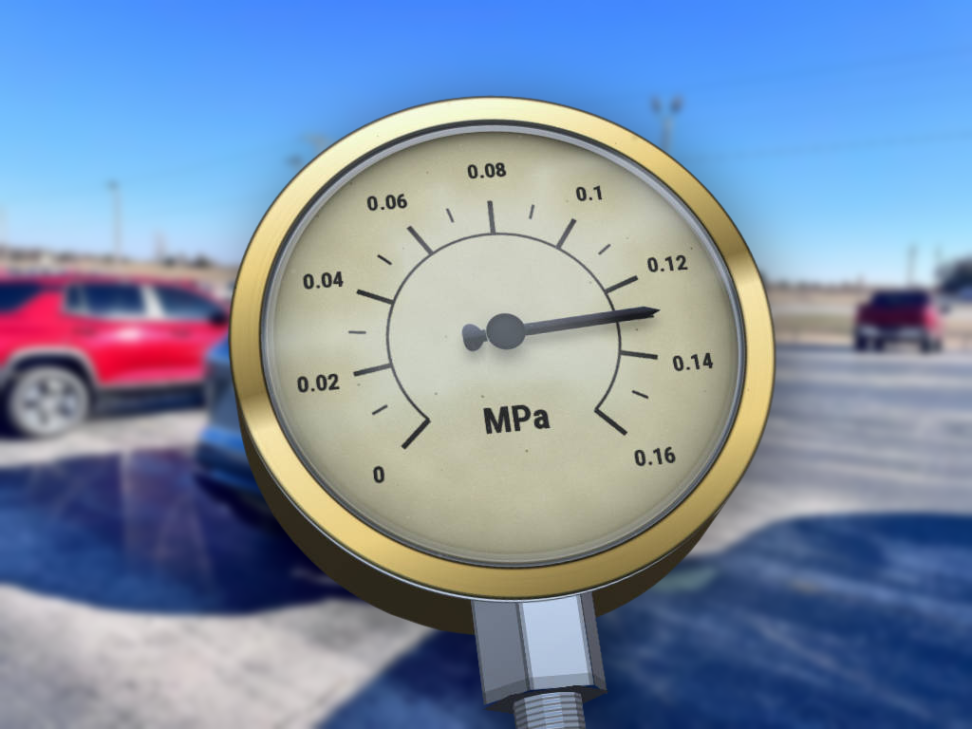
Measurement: 0.13
